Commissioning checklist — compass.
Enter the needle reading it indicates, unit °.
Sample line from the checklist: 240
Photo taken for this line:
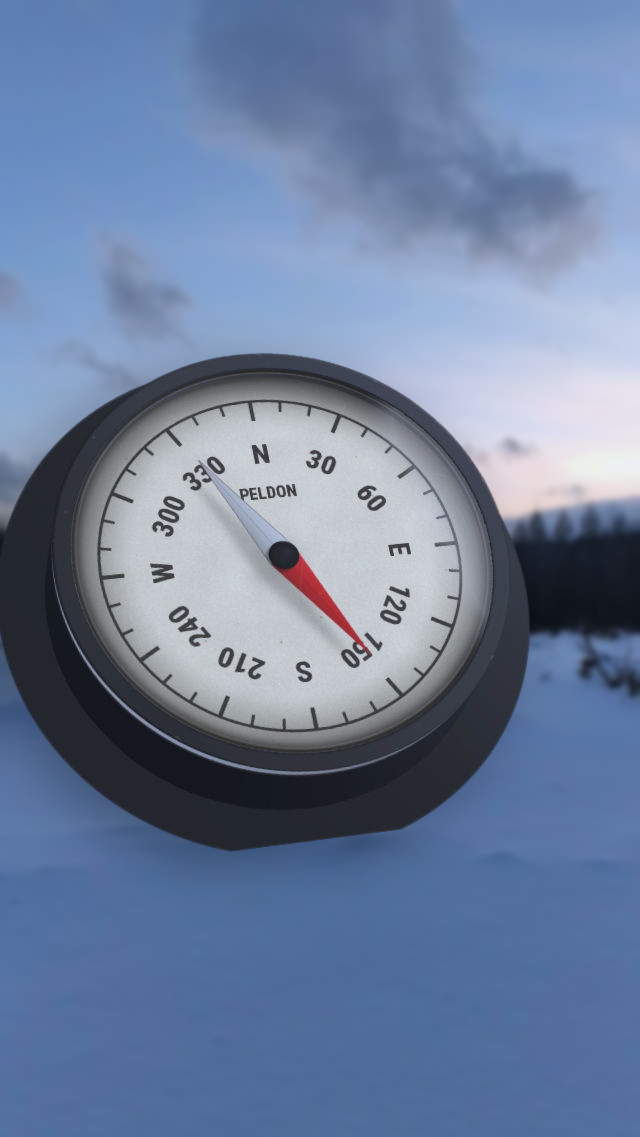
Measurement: 150
